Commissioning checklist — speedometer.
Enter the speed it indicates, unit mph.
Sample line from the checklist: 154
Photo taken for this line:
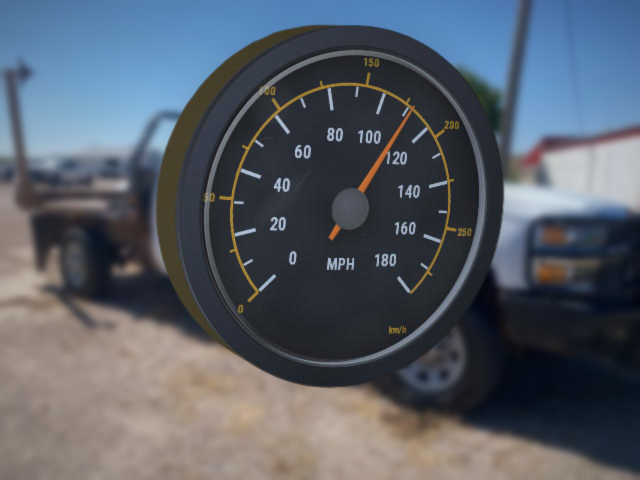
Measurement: 110
